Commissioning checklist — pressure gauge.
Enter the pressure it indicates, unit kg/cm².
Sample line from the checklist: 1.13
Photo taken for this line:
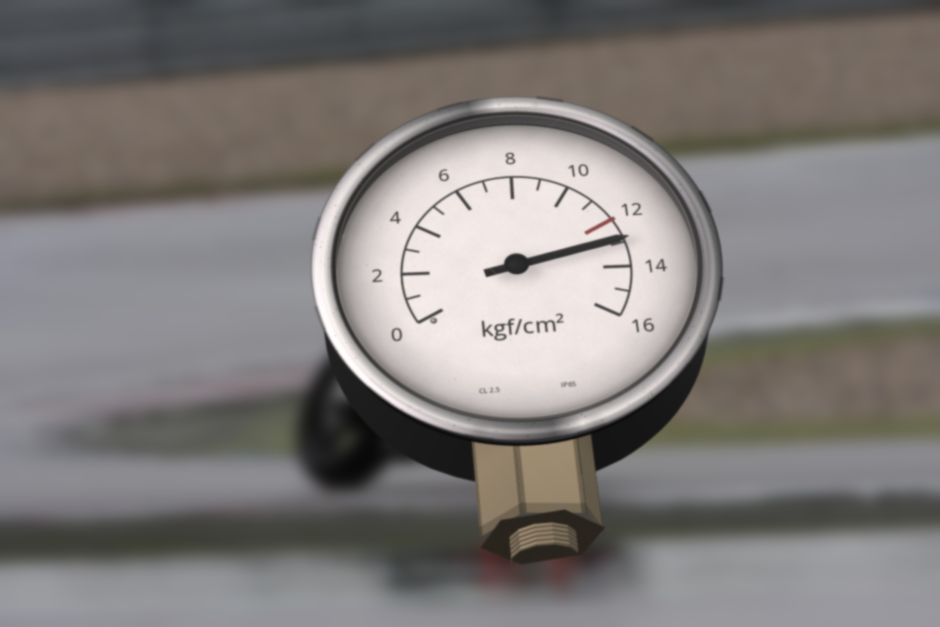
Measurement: 13
